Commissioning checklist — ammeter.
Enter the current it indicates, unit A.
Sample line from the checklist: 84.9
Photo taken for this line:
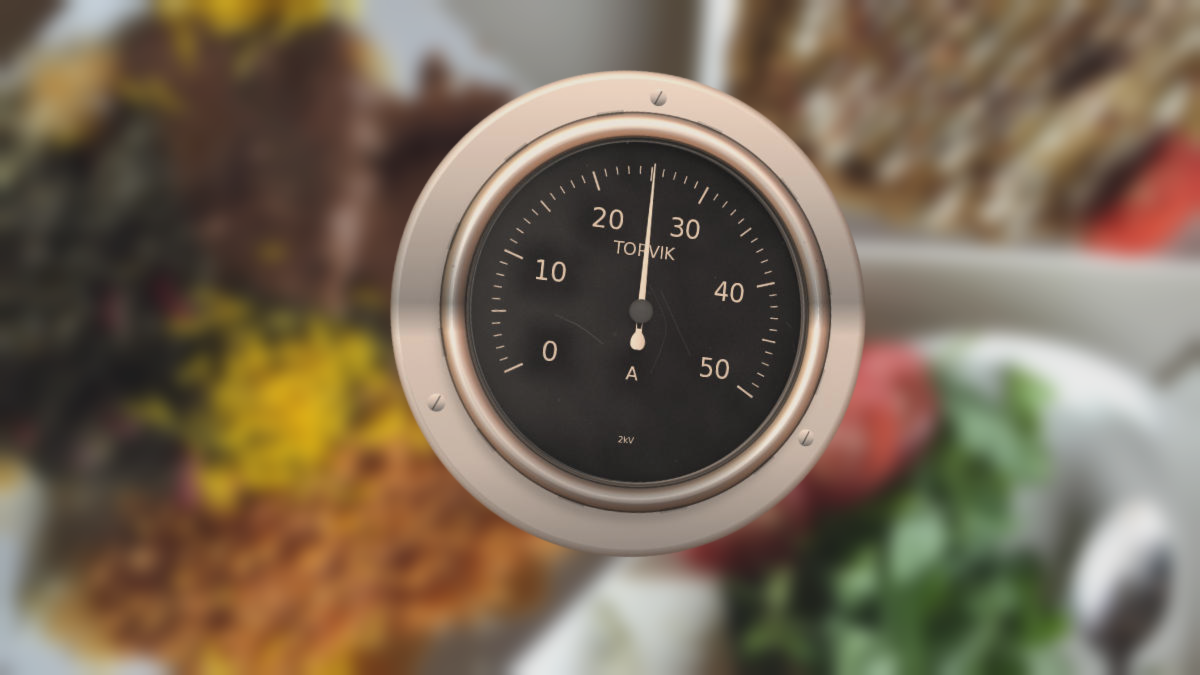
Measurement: 25
